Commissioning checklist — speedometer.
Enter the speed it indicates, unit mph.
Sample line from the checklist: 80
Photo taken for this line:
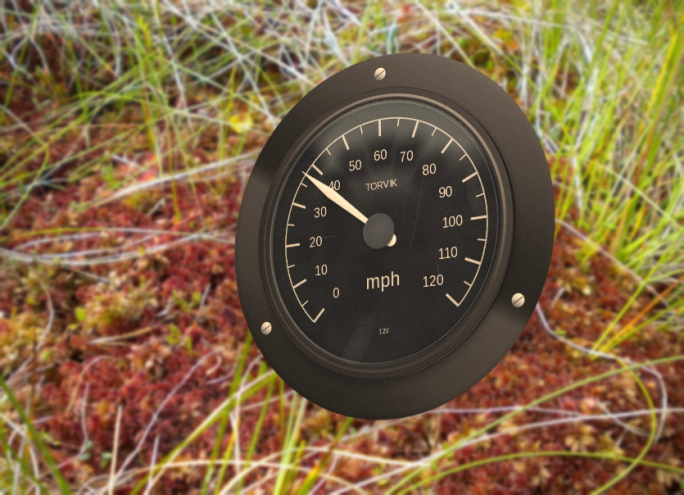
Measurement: 37.5
